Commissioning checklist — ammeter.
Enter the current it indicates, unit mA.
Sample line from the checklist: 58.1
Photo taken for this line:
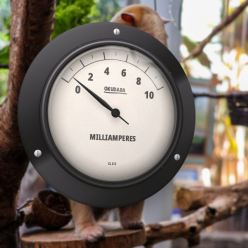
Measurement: 0.5
